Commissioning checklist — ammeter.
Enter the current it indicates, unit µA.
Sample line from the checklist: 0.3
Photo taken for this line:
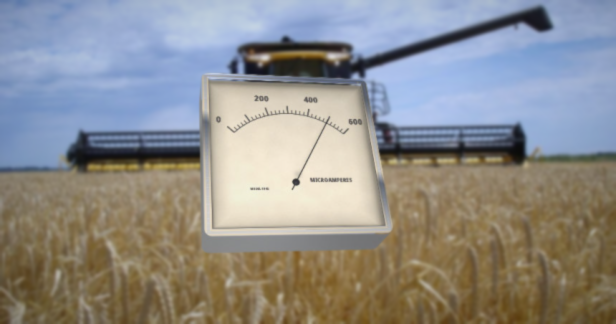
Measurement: 500
